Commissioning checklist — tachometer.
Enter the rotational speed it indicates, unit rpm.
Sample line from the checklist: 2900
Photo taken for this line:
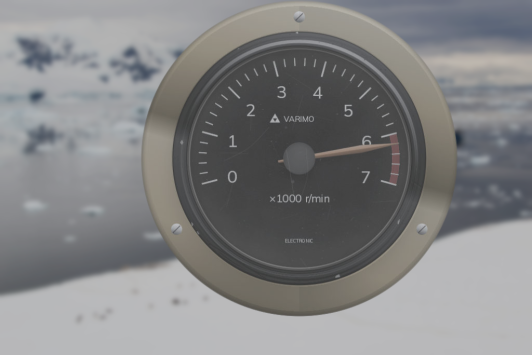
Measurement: 6200
